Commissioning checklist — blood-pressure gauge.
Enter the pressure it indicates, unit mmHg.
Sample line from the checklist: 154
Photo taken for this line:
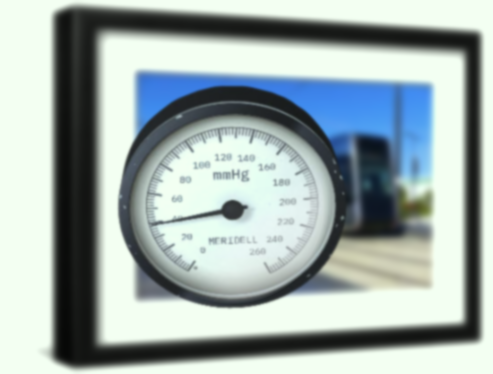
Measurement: 40
